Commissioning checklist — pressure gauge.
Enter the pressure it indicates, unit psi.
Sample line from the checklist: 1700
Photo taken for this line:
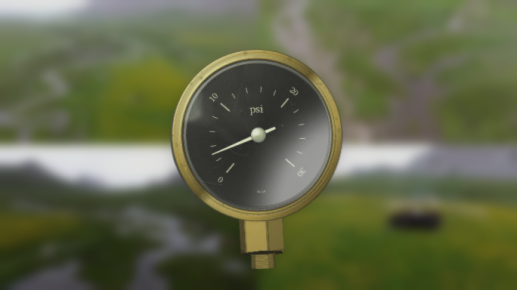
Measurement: 3
